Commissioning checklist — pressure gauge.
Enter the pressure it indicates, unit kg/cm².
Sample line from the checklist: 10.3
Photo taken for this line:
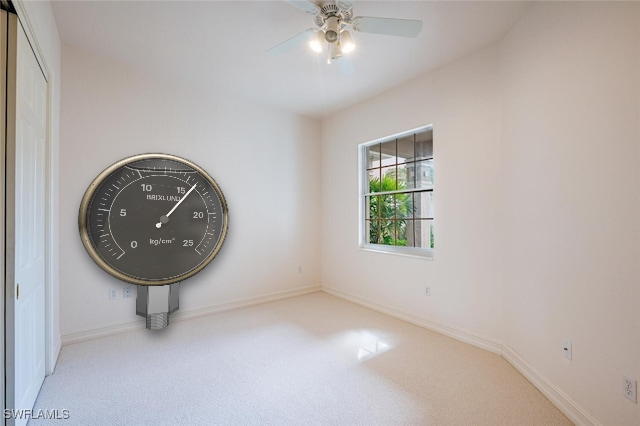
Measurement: 16
